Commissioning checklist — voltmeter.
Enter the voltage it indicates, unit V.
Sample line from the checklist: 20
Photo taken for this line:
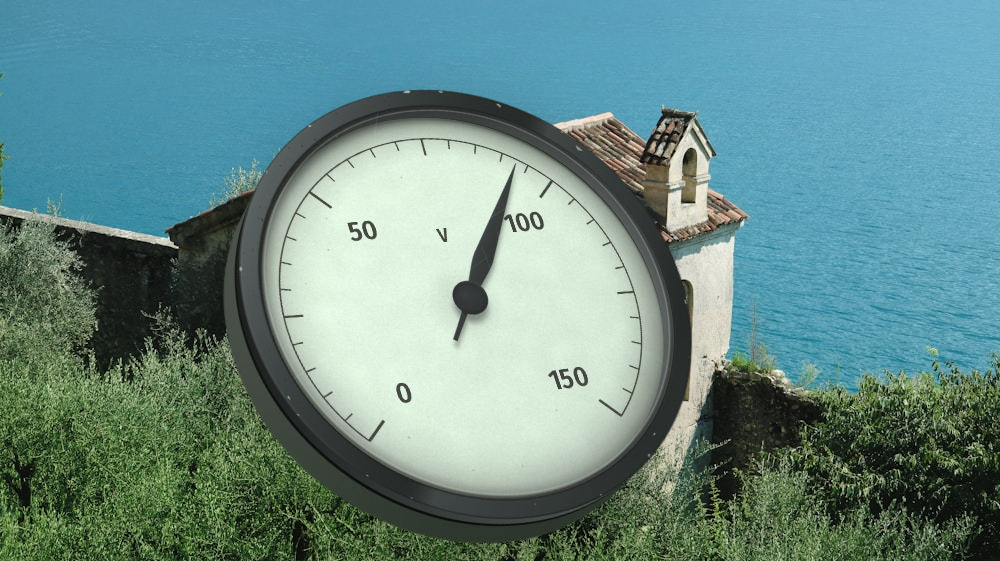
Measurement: 92.5
